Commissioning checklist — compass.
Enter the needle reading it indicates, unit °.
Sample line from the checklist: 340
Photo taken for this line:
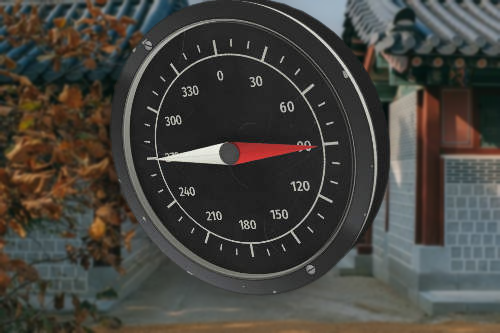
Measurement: 90
